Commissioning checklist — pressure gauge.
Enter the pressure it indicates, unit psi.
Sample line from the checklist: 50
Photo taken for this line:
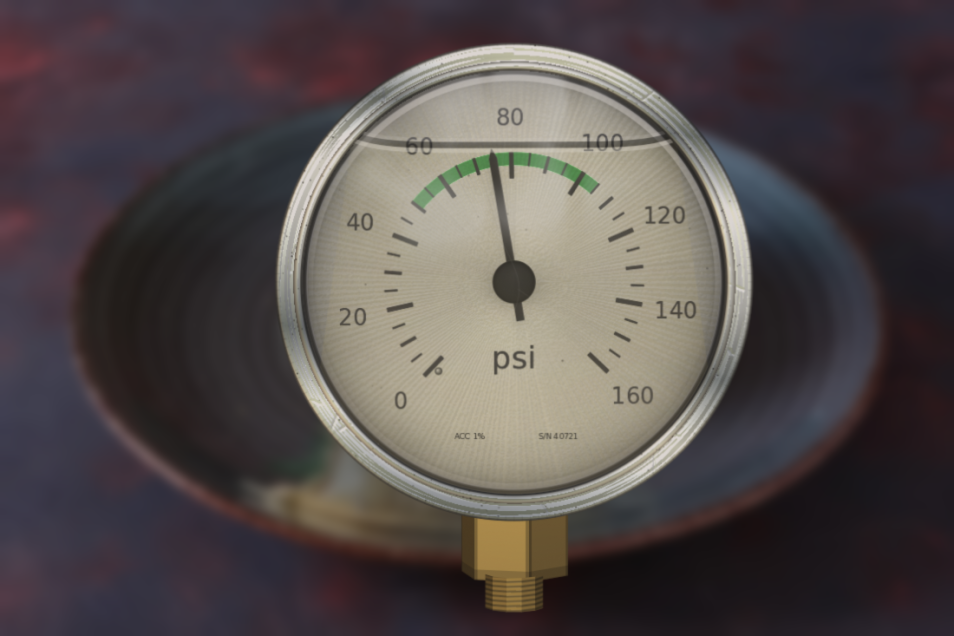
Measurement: 75
